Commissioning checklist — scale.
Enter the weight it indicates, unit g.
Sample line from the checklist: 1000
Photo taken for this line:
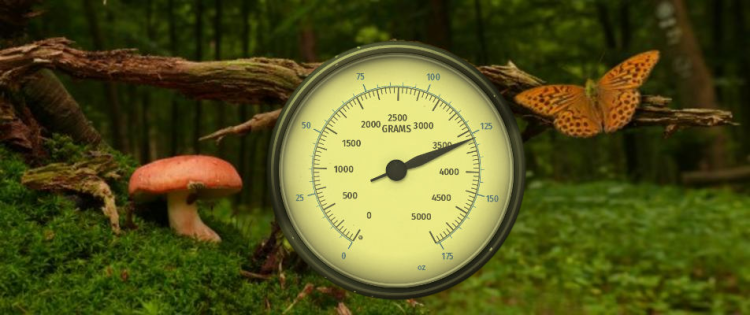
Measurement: 3600
